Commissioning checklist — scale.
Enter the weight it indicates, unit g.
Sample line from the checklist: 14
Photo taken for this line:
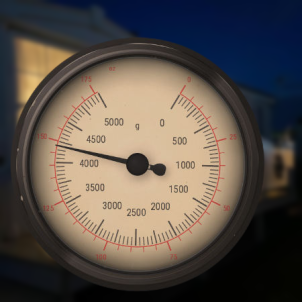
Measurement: 4200
